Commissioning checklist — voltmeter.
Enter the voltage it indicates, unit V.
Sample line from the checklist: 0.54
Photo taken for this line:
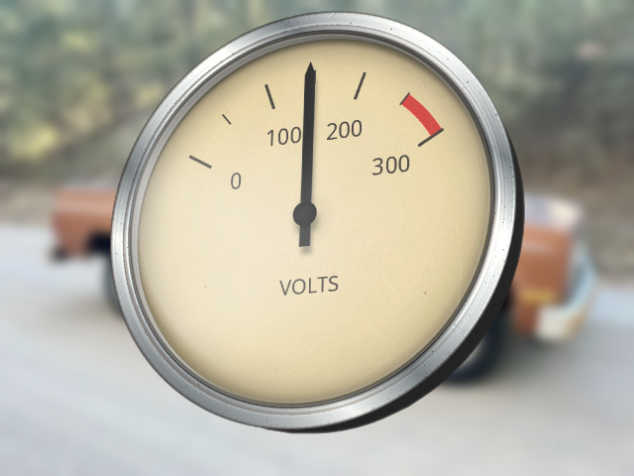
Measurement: 150
